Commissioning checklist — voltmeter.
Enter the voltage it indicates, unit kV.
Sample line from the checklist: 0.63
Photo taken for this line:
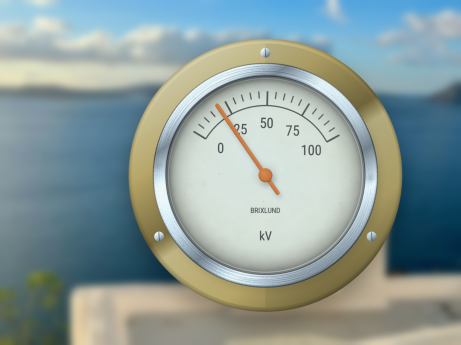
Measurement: 20
